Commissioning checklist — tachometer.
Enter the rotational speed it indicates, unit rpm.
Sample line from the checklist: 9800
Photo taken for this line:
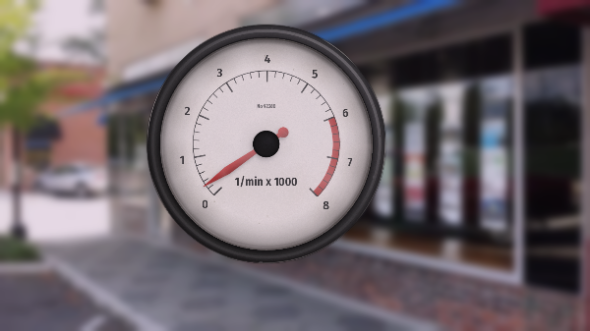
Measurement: 300
